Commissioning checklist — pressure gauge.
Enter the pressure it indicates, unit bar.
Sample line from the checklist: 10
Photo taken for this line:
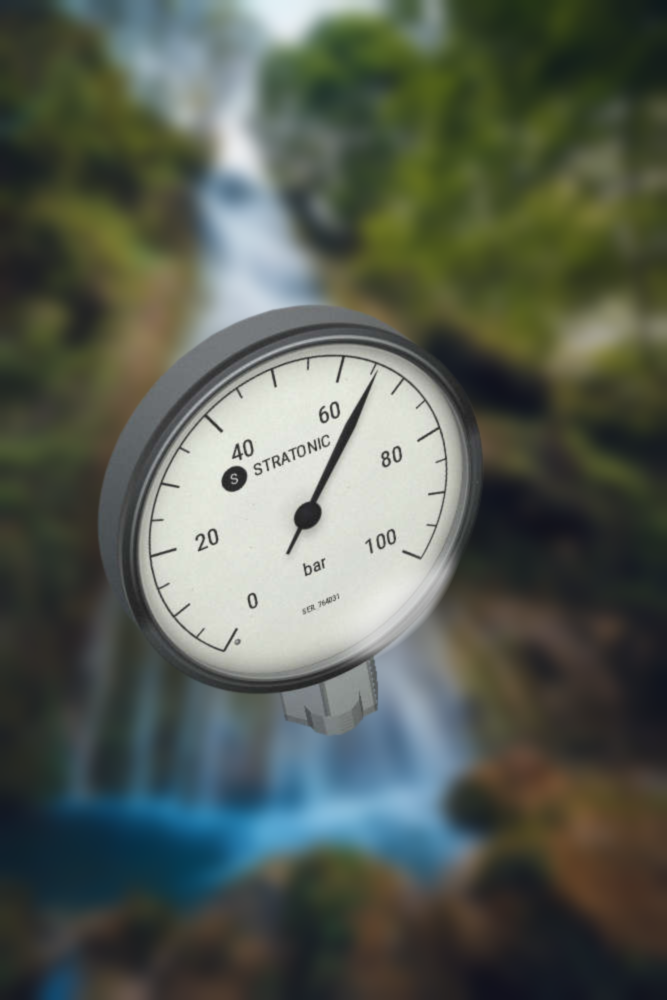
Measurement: 65
